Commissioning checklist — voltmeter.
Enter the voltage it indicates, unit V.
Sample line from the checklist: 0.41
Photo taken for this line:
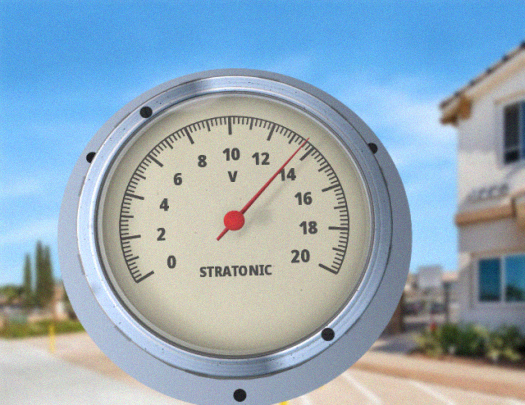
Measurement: 13.6
